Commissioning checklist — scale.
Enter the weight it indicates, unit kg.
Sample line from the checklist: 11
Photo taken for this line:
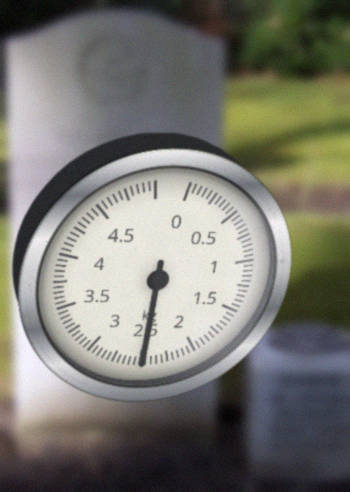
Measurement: 2.5
